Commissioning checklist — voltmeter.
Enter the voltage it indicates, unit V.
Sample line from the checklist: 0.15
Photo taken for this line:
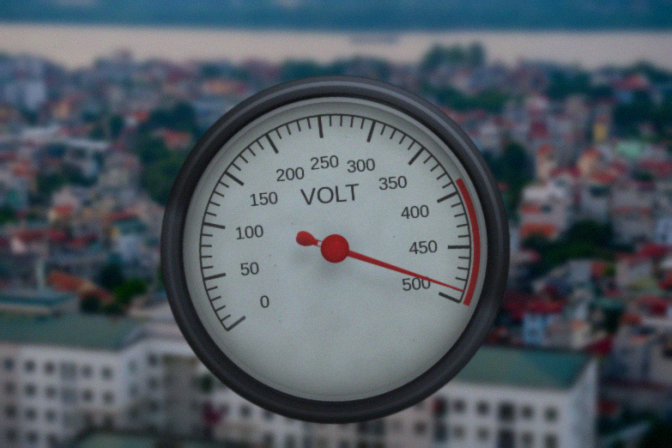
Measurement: 490
